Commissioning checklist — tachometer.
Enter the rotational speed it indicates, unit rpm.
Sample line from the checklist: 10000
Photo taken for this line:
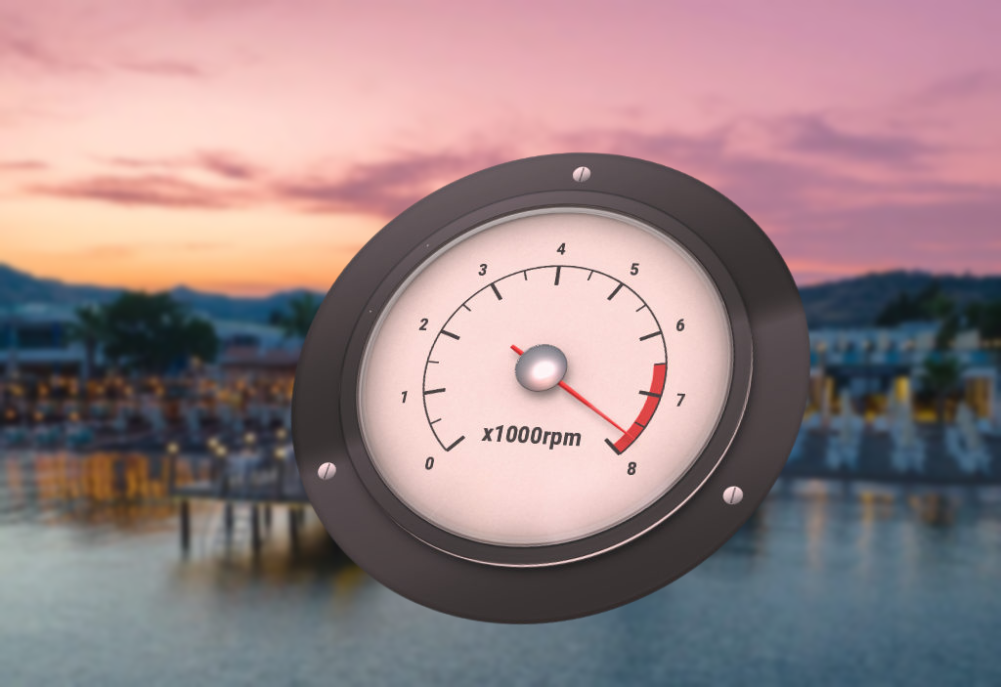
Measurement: 7750
